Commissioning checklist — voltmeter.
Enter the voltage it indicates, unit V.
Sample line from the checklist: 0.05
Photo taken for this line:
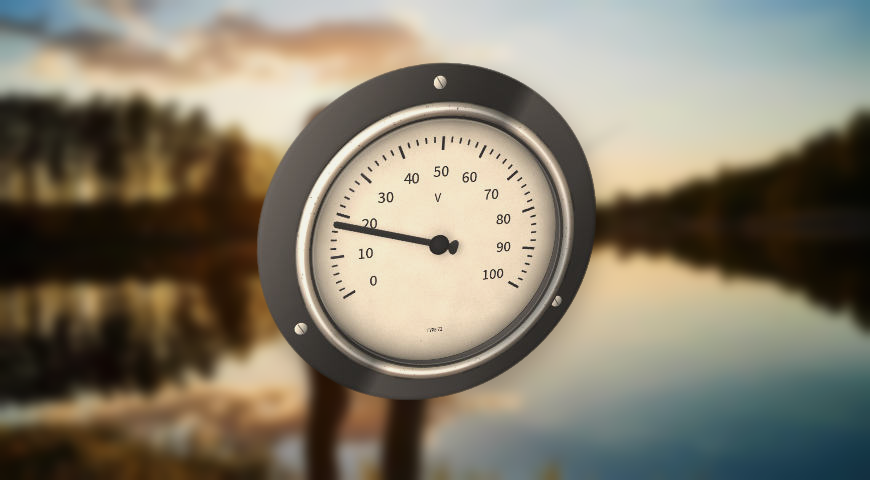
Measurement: 18
